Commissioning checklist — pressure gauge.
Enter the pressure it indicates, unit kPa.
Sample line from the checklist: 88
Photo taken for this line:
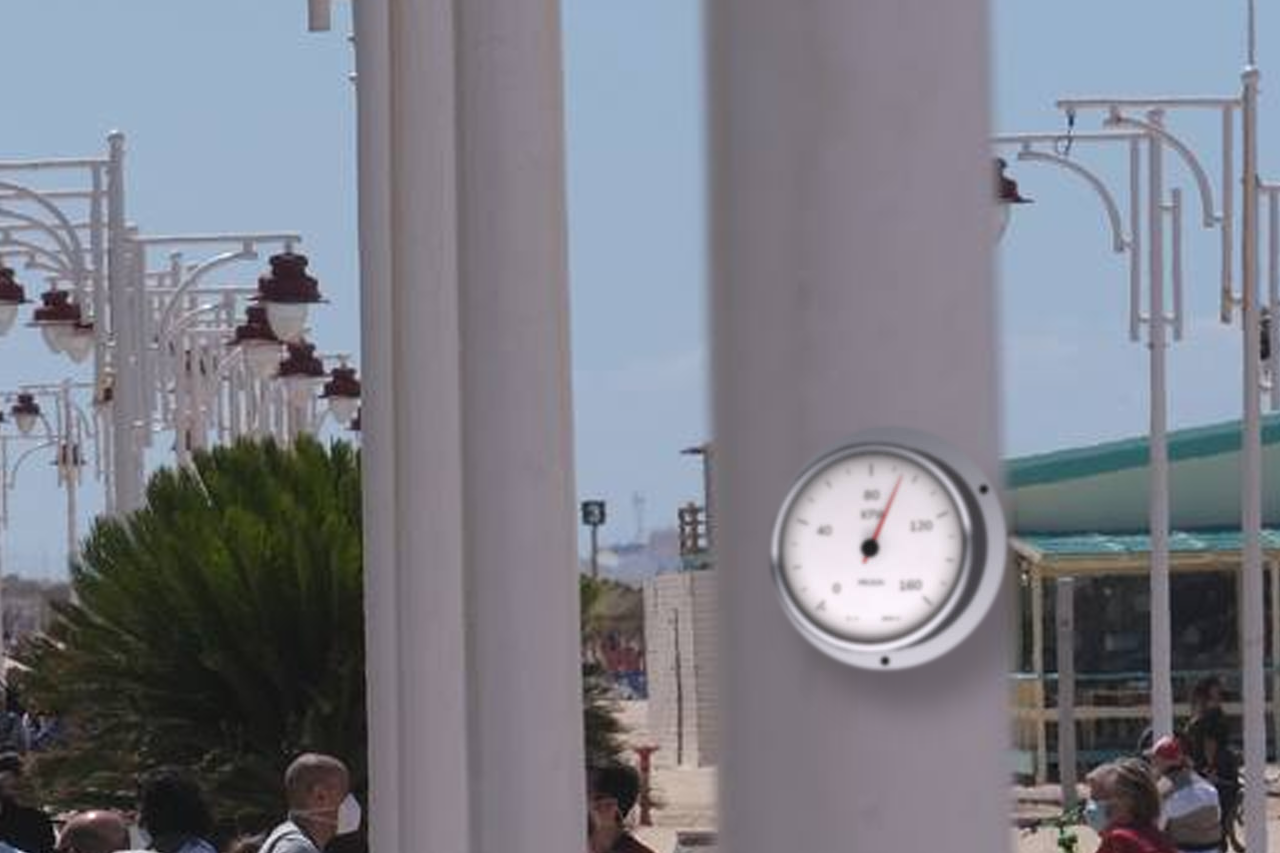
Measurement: 95
